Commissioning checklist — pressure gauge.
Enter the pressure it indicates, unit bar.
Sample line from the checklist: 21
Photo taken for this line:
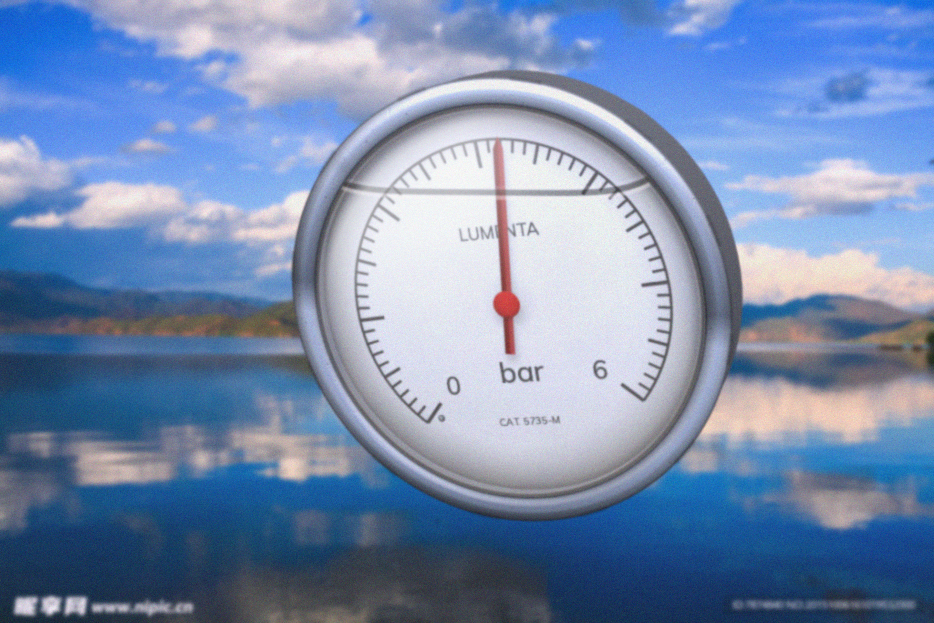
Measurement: 3.2
